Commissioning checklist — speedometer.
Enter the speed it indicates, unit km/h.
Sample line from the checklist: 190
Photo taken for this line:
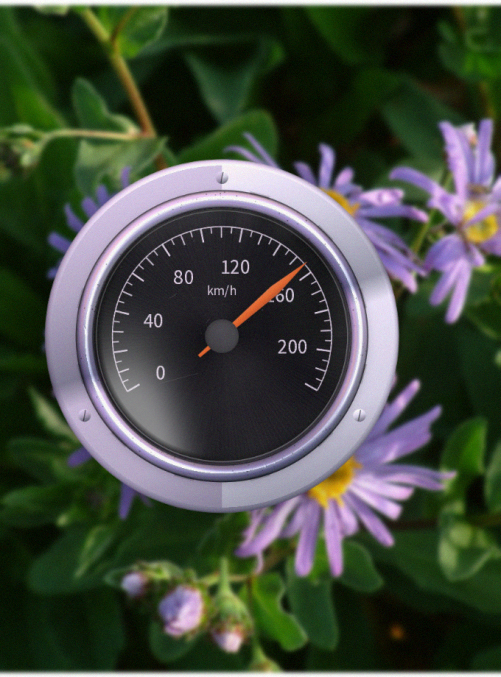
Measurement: 155
